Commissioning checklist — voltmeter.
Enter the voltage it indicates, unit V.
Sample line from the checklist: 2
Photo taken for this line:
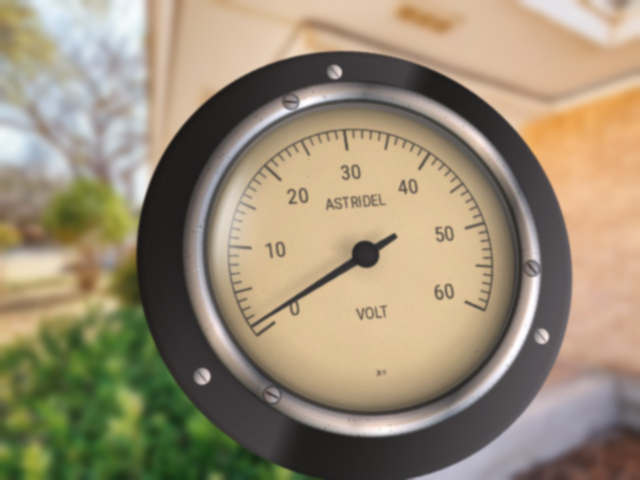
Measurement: 1
